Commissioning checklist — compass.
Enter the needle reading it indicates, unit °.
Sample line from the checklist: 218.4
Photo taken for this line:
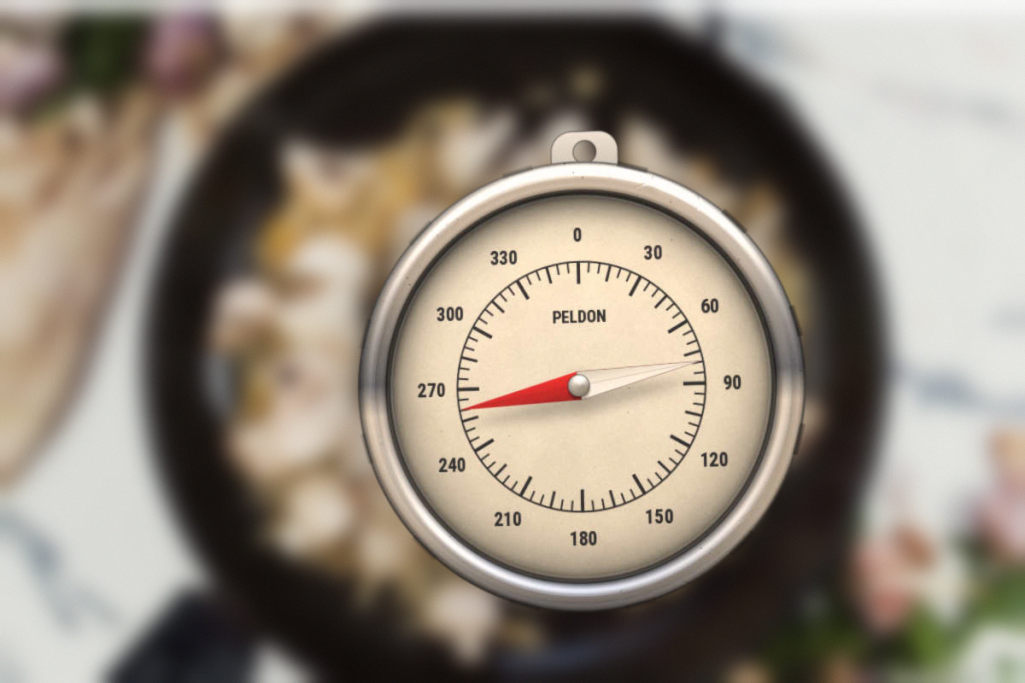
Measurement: 260
